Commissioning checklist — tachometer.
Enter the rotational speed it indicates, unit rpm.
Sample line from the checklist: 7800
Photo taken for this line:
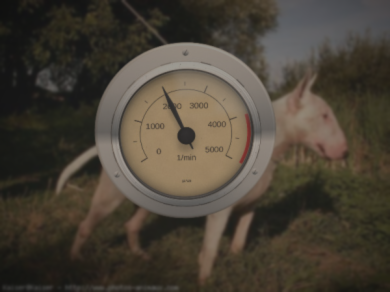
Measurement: 2000
